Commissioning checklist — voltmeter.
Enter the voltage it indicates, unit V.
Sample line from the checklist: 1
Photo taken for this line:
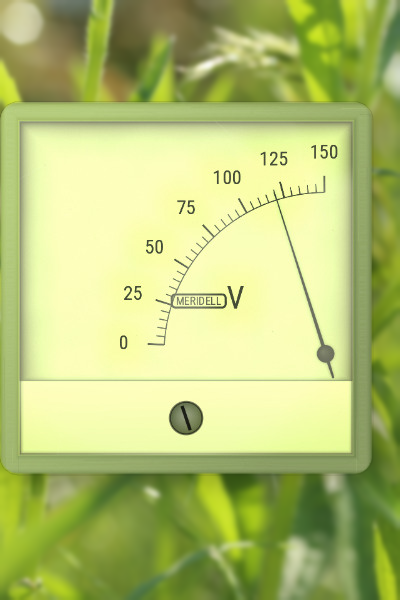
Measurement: 120
